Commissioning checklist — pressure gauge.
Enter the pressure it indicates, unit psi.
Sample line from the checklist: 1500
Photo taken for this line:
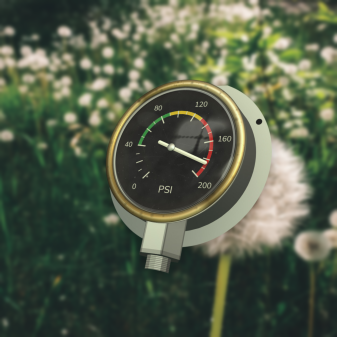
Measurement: 185
